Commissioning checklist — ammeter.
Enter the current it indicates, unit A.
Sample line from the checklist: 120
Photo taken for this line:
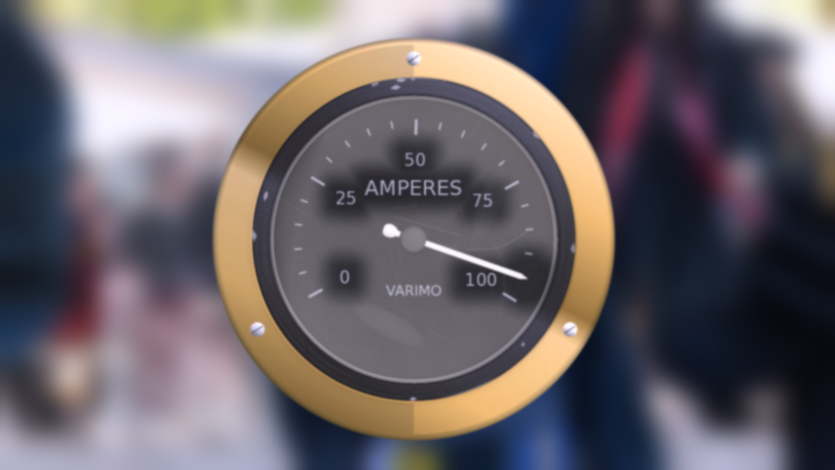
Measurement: 95
